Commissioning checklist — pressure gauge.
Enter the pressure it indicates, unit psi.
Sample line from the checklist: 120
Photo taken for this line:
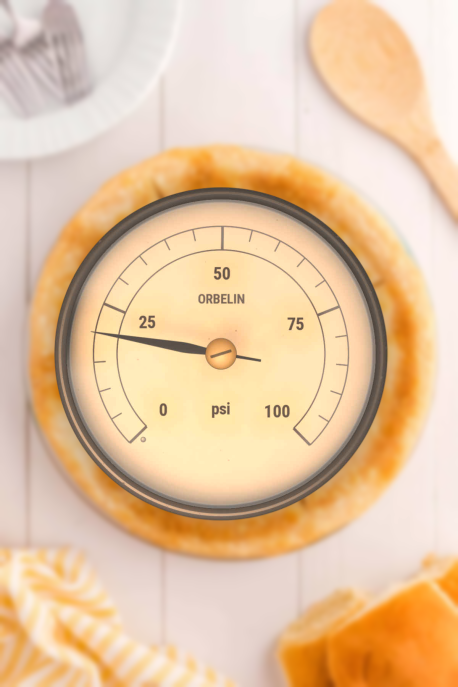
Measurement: 20
